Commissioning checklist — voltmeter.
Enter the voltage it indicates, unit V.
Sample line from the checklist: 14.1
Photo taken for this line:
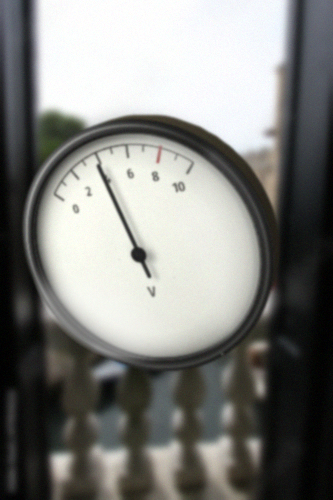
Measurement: 4
